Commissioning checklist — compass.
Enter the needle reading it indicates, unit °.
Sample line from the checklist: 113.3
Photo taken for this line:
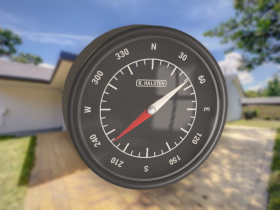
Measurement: 230
